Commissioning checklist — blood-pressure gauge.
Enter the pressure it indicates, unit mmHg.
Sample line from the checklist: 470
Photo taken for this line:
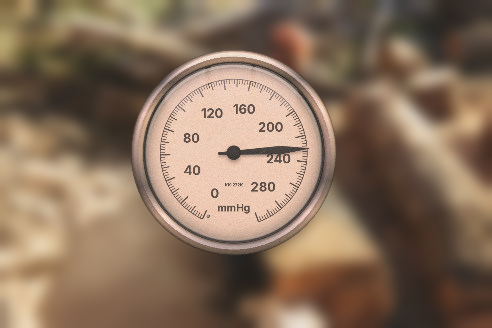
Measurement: 230
